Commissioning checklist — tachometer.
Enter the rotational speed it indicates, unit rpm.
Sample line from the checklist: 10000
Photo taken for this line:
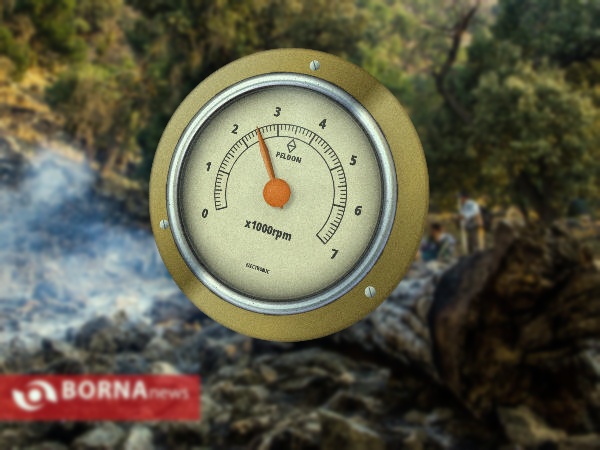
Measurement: 2500
